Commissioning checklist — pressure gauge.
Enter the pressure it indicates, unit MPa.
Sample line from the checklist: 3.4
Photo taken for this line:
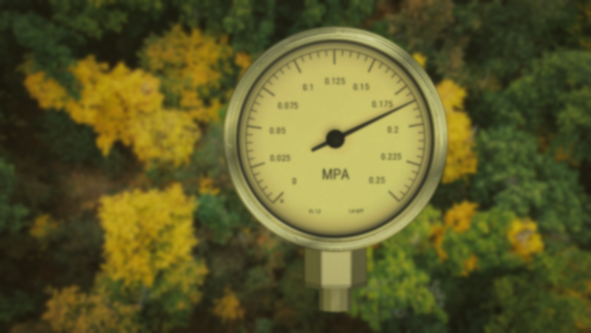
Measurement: 0.185
